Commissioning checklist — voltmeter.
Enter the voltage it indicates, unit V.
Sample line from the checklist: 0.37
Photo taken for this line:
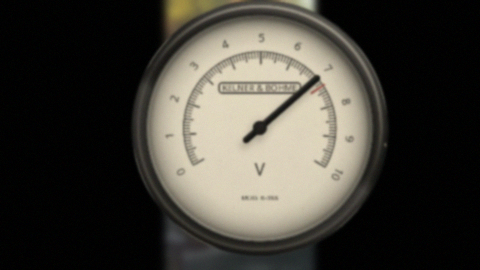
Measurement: 7
